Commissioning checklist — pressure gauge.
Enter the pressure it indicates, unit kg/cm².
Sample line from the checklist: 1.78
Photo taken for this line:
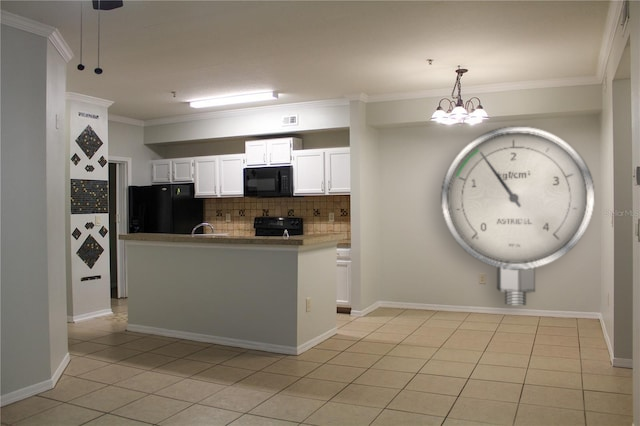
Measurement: 1.5
